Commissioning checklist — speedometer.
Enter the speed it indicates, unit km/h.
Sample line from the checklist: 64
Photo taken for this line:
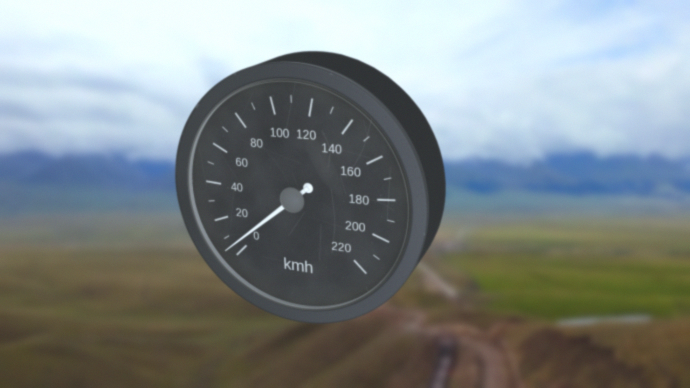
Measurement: 5
